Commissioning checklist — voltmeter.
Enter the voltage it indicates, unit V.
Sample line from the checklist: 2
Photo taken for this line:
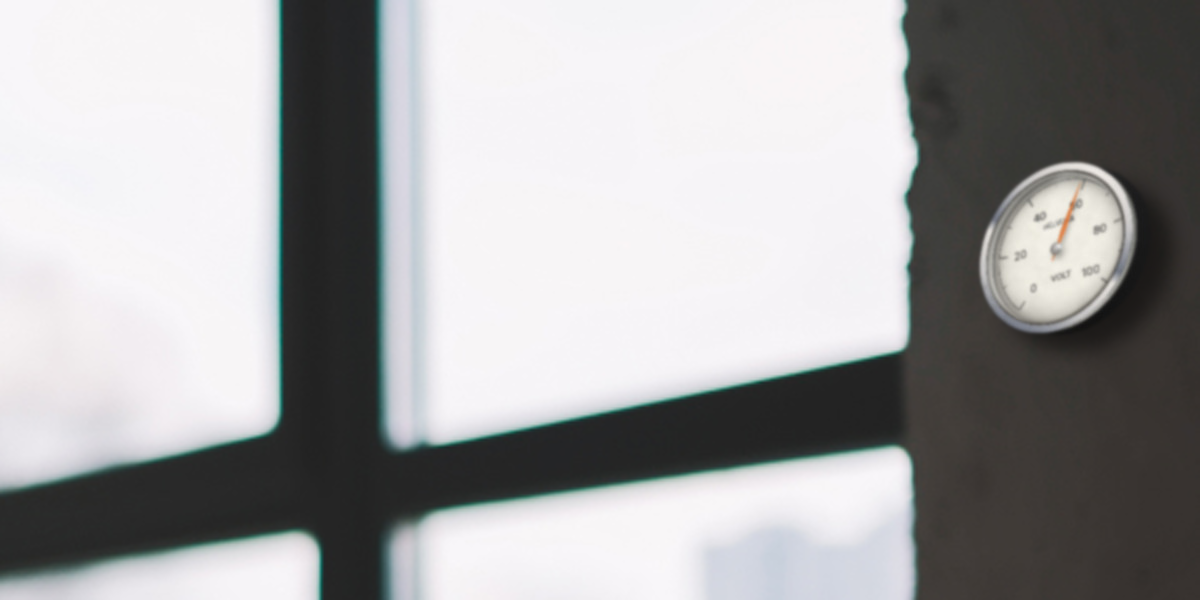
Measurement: 60
